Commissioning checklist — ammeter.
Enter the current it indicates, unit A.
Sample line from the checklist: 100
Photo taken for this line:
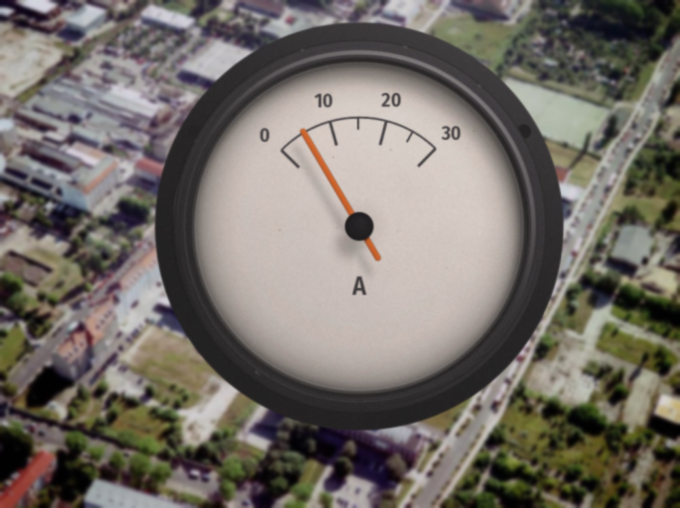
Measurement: 5
